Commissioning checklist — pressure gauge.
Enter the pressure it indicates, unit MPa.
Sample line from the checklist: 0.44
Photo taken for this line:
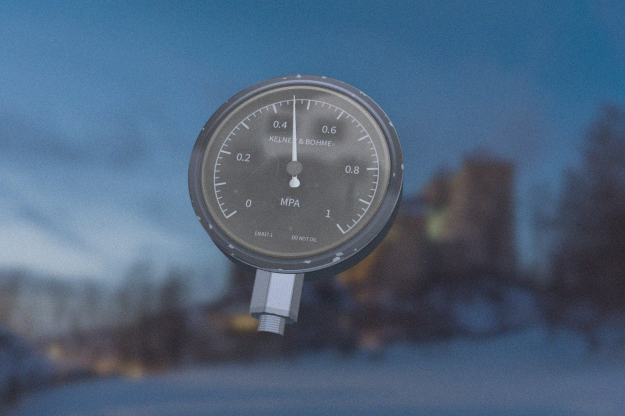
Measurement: 0.46
